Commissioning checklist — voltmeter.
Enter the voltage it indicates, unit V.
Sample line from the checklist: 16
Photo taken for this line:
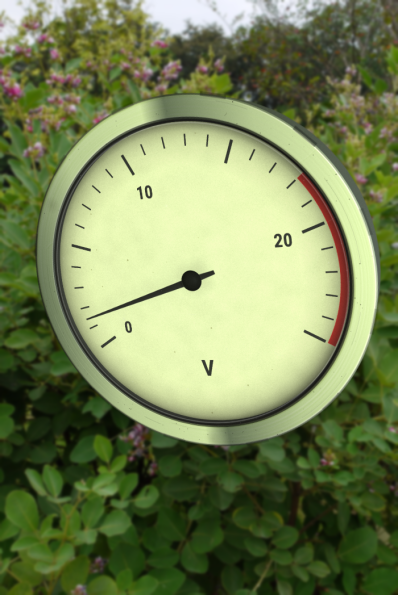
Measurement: 1.5
